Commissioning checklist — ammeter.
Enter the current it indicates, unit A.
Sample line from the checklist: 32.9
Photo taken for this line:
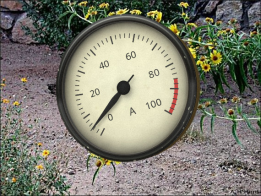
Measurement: 4
